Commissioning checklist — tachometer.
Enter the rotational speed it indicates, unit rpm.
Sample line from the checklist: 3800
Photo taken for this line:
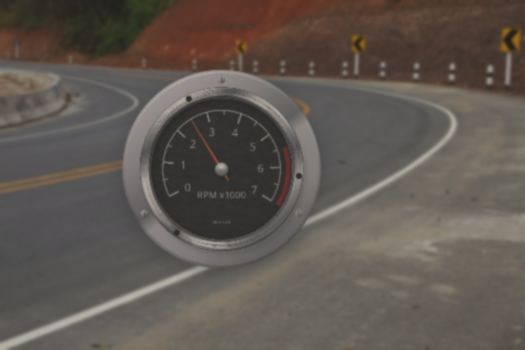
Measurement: 2500
